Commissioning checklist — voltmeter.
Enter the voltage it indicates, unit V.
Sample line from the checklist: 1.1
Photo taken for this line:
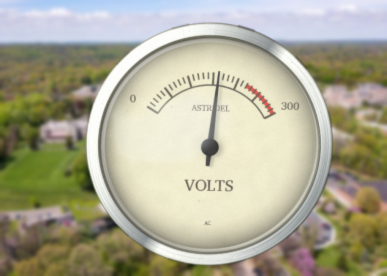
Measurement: 160
